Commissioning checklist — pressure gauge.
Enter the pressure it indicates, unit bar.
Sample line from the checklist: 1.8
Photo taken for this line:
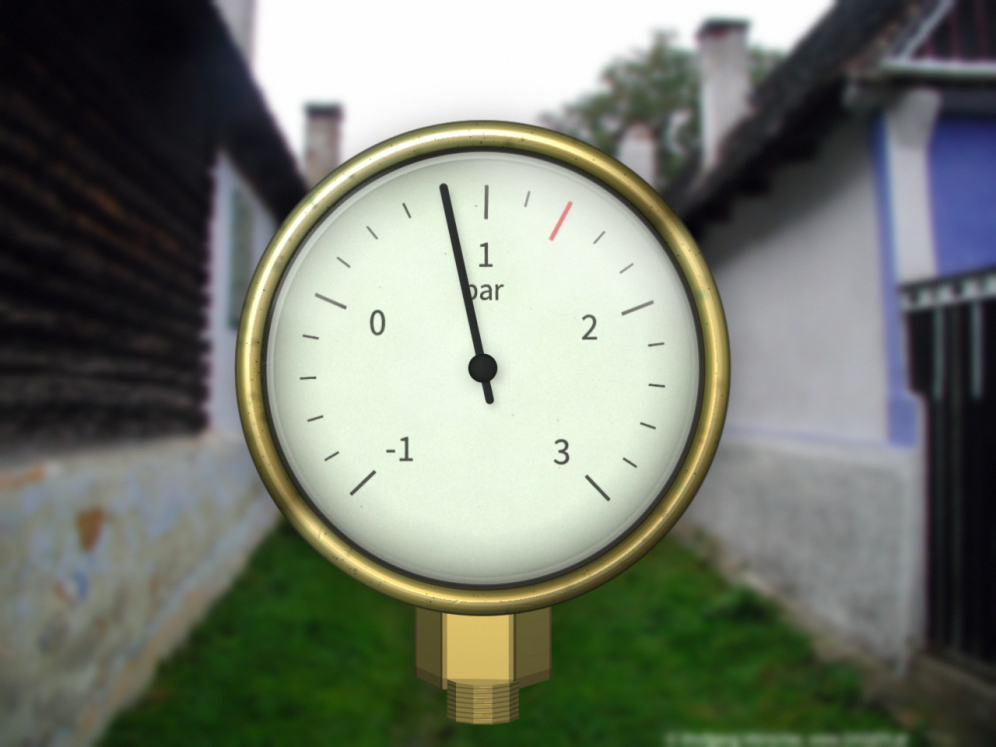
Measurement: 0.8
